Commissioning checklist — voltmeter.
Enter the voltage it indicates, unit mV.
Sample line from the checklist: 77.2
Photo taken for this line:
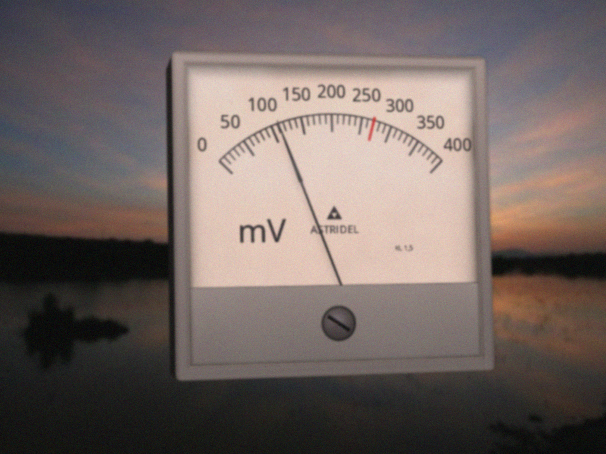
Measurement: 110
